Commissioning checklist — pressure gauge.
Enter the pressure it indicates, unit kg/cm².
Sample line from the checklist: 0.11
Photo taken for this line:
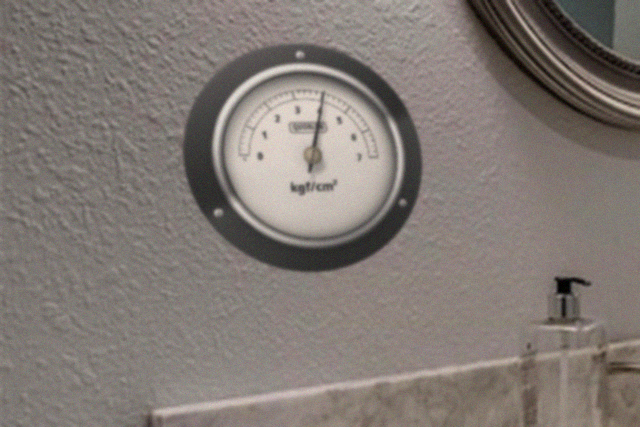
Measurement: 4
